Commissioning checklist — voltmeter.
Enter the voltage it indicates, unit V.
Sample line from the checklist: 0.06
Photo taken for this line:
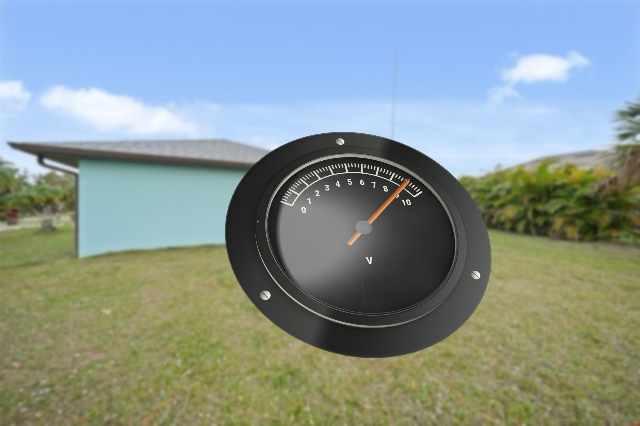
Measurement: 9
